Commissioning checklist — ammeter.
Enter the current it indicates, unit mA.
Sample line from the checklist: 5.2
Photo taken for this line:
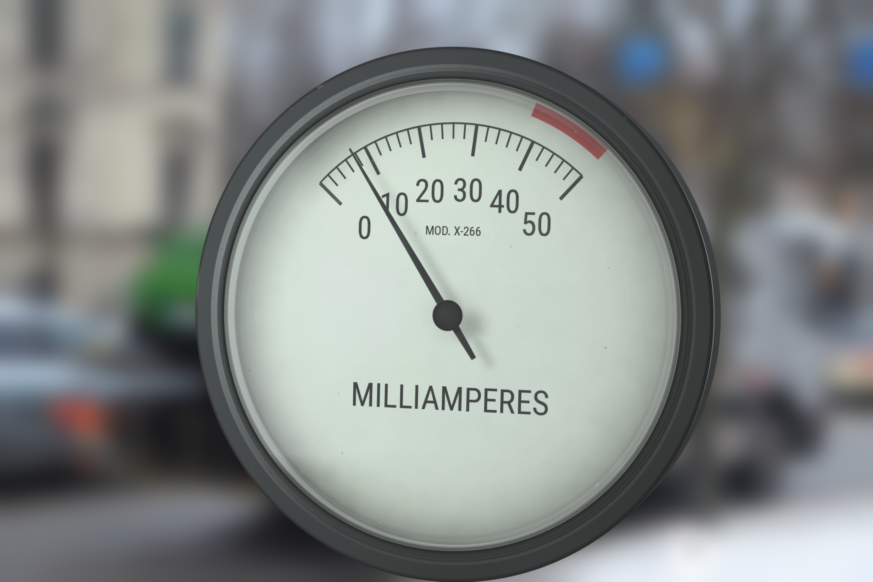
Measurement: 8
